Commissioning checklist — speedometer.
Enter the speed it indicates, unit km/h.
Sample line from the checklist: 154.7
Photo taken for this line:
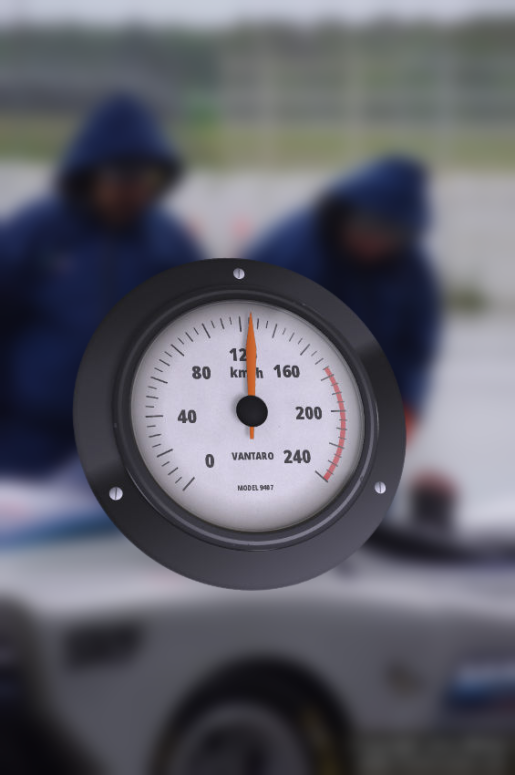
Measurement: 125
